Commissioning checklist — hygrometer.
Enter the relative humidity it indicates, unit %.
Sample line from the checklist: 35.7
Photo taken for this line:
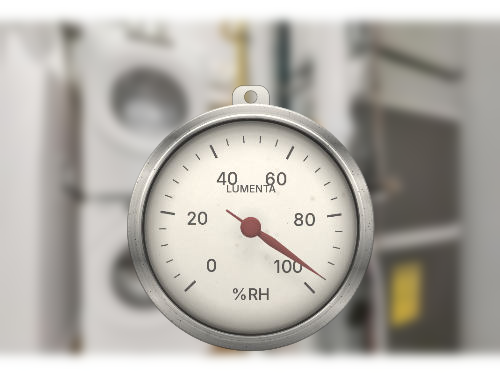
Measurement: 96
